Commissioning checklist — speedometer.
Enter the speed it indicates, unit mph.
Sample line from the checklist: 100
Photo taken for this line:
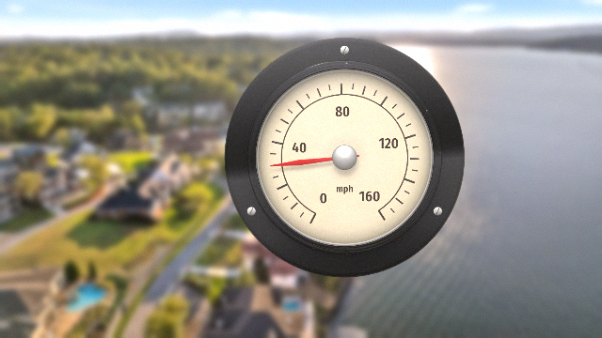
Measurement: 30
